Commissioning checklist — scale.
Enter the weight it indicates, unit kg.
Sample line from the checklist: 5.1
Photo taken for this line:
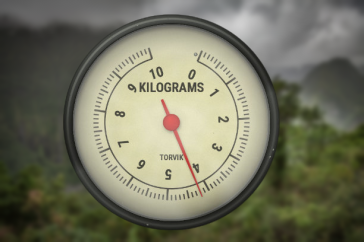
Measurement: 4.2
